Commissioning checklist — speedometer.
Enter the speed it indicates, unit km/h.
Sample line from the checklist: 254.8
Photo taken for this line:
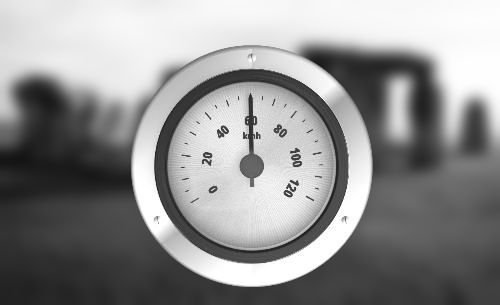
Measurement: 60
